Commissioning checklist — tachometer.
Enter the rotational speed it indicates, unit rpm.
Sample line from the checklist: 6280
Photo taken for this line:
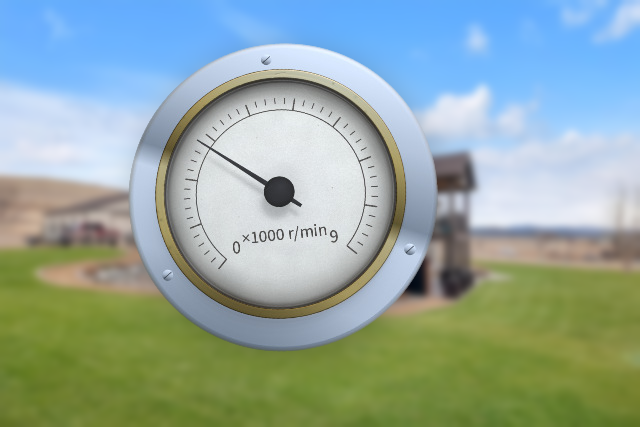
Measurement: 2800
